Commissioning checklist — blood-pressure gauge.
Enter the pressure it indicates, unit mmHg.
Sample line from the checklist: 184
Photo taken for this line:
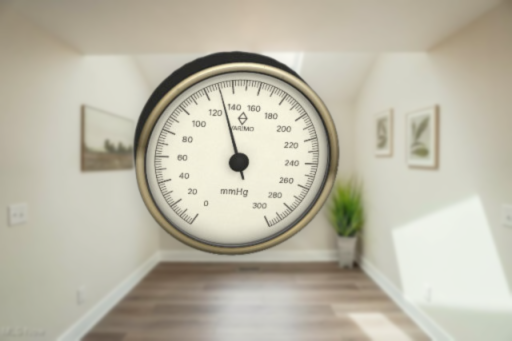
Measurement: 130
